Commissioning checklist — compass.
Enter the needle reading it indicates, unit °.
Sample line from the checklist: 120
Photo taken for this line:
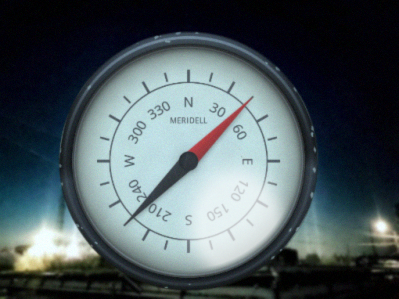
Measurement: 45
